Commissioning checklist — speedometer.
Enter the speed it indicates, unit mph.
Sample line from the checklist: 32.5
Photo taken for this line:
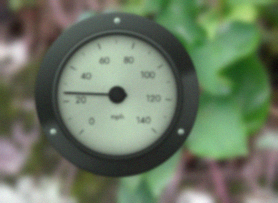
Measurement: 25
